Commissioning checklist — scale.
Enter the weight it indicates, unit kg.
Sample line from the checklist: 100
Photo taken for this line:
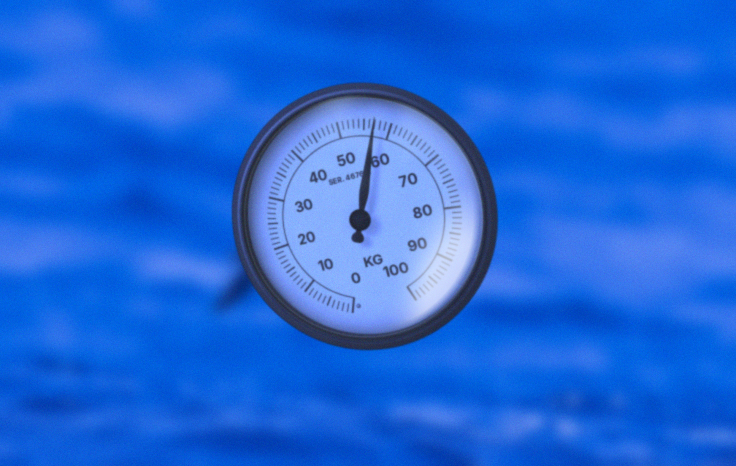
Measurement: 57
